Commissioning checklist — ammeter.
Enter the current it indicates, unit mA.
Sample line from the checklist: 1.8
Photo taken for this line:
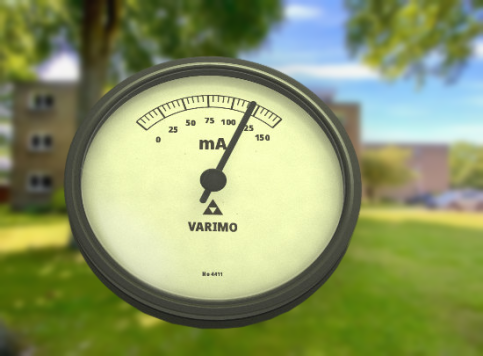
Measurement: 120
